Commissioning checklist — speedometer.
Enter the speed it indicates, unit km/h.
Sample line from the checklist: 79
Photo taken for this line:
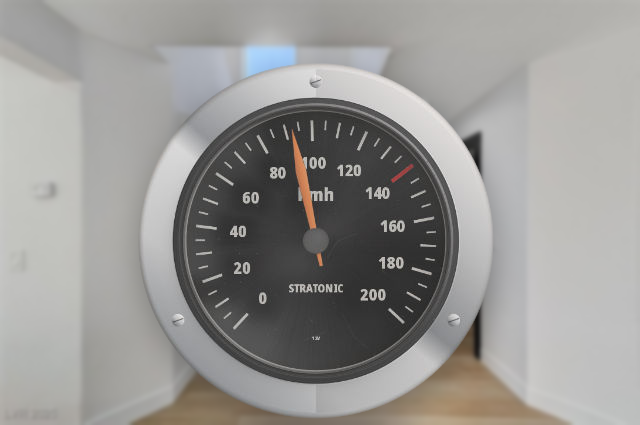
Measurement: 92.5
